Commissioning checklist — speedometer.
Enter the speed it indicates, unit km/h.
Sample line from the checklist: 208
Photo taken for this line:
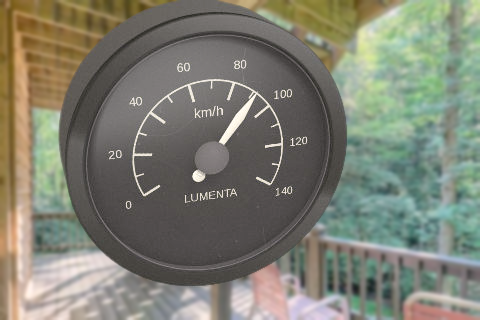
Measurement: 90
